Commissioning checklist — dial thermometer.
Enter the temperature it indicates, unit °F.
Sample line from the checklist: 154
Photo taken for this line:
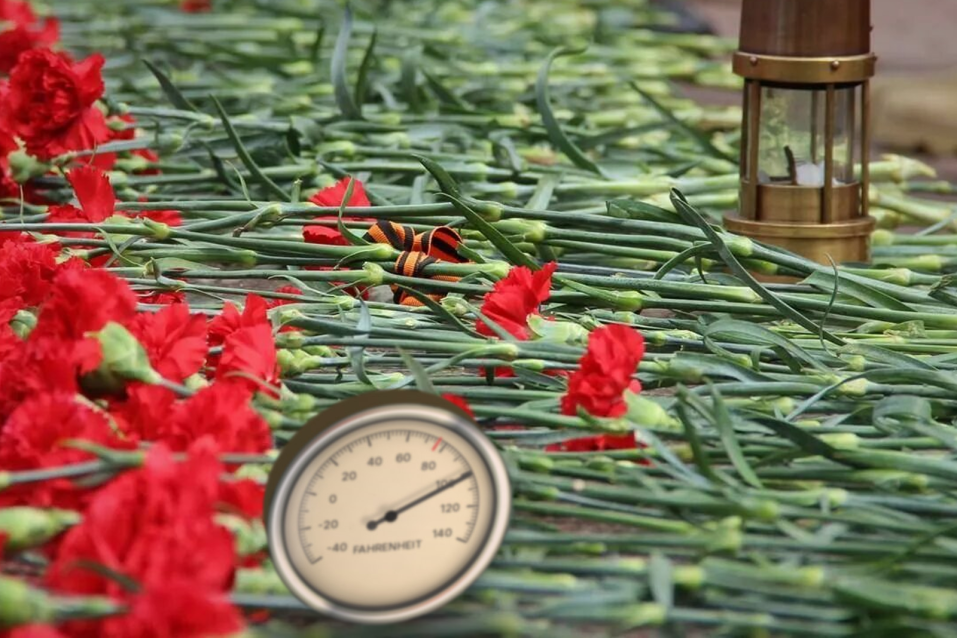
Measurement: 100
